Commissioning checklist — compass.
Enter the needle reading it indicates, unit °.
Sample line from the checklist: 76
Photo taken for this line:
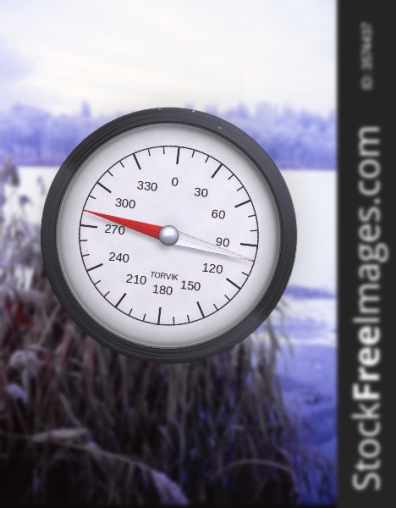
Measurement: 280
